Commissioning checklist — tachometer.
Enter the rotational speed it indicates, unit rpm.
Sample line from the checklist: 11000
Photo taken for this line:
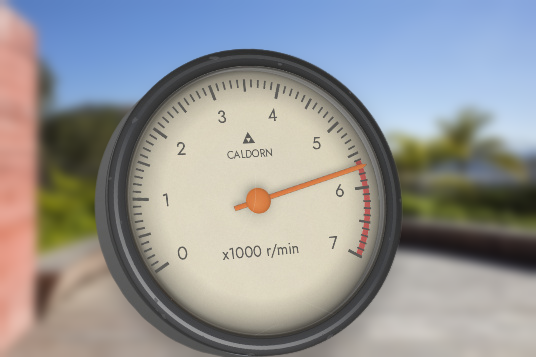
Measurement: 5700
